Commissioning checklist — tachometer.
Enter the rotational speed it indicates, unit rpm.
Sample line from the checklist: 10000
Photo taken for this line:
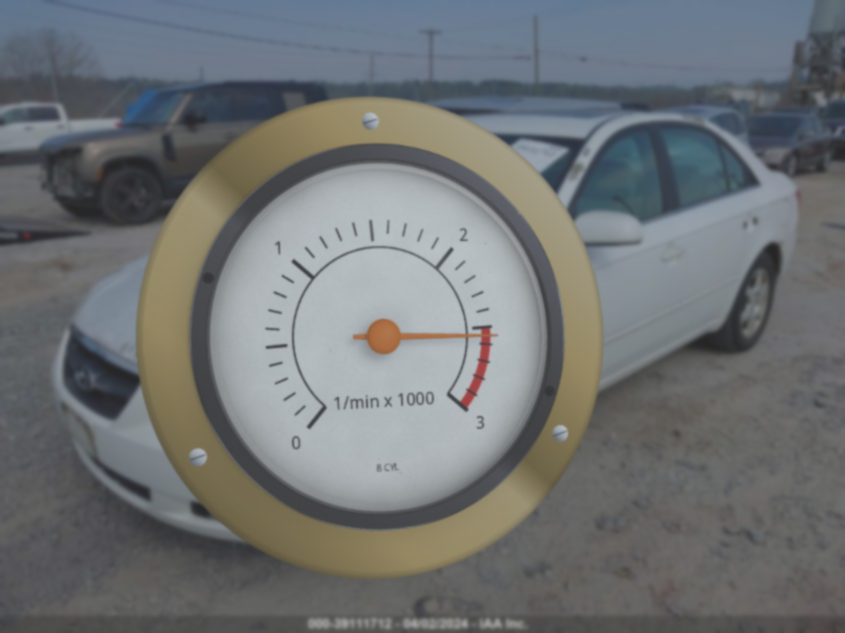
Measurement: 2550
